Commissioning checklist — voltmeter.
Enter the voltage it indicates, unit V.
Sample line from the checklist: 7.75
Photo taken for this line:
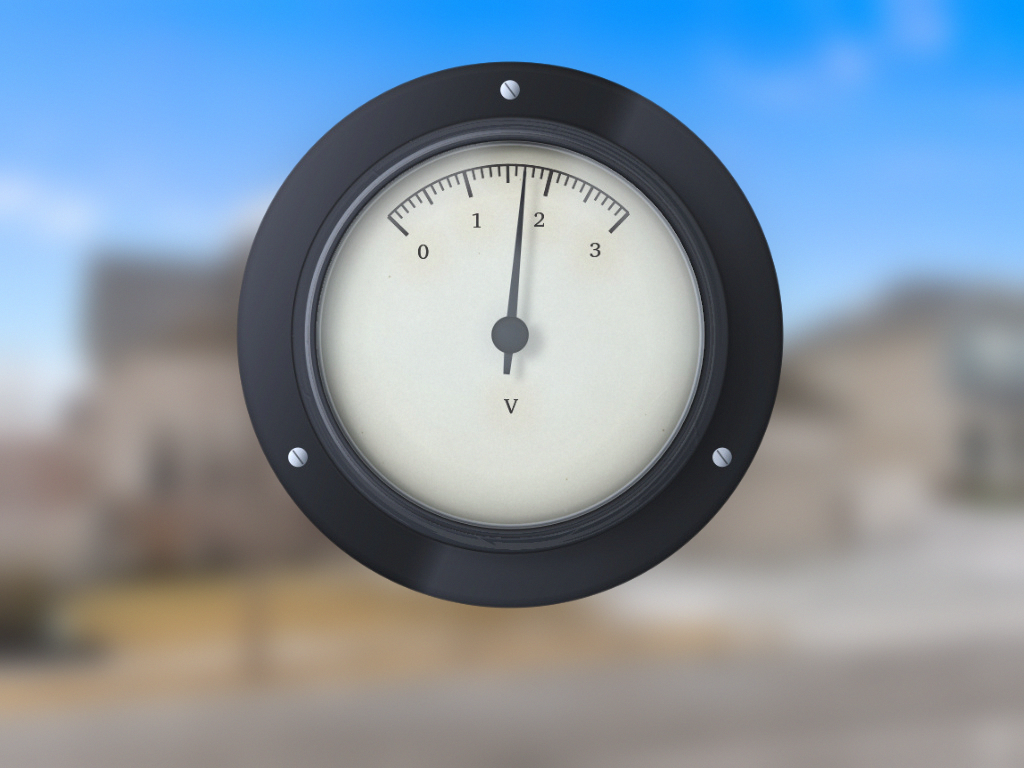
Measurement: 1.7
